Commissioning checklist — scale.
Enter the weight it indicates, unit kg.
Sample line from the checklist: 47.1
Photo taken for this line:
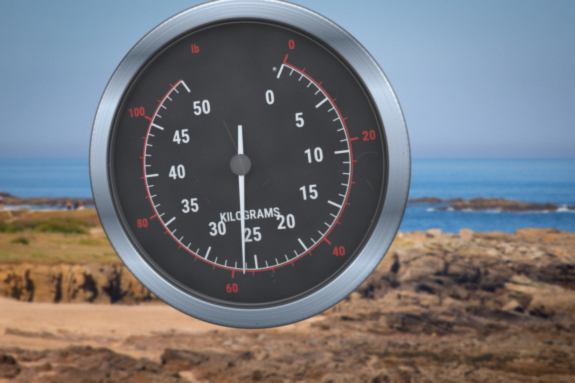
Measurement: 26
